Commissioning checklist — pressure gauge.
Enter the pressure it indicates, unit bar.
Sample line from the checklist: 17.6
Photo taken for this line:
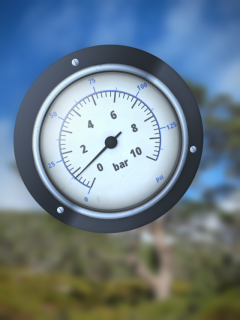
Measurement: 0.8
